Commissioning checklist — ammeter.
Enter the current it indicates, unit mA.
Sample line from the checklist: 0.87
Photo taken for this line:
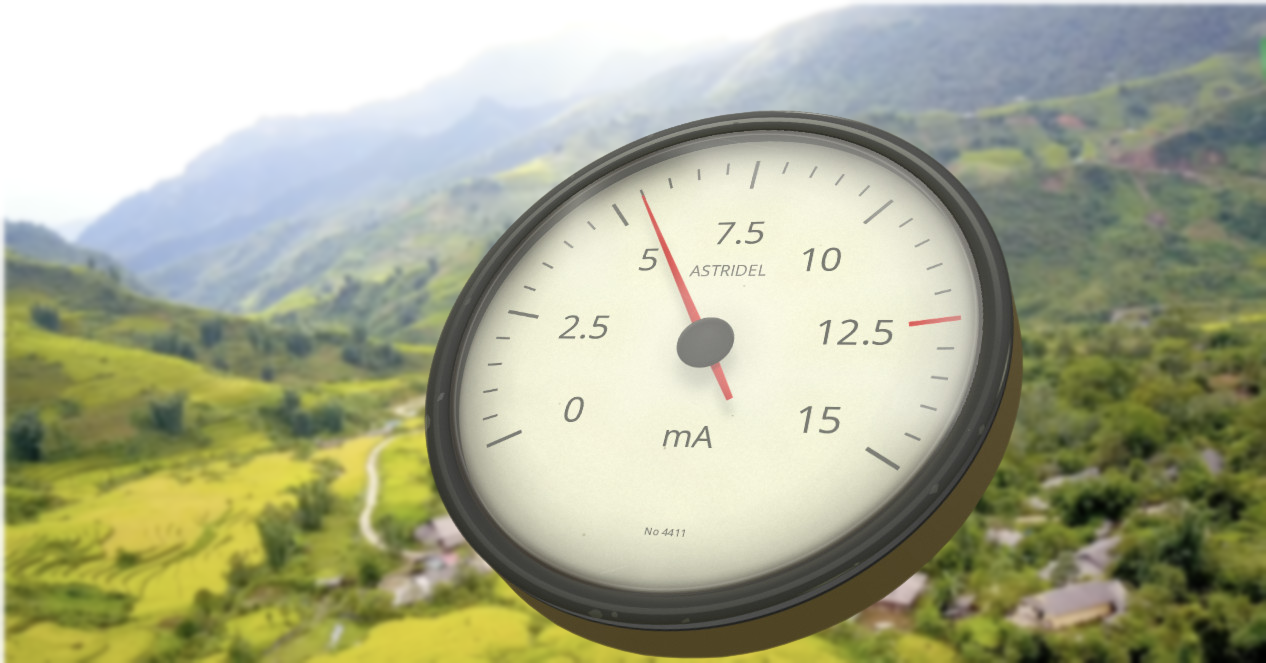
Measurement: 5.5
